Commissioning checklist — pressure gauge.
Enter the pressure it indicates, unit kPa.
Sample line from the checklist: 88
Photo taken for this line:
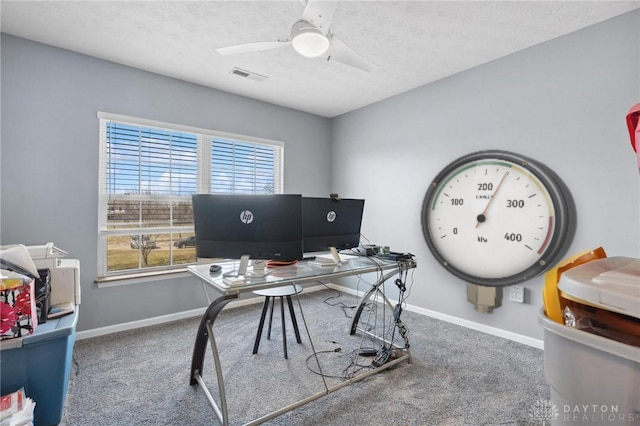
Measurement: 240
